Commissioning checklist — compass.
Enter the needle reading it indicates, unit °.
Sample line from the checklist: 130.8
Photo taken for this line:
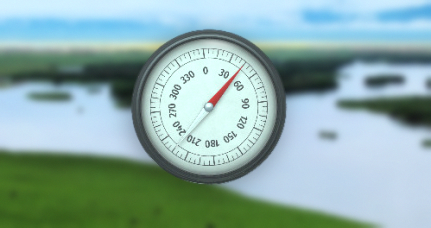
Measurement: 45
